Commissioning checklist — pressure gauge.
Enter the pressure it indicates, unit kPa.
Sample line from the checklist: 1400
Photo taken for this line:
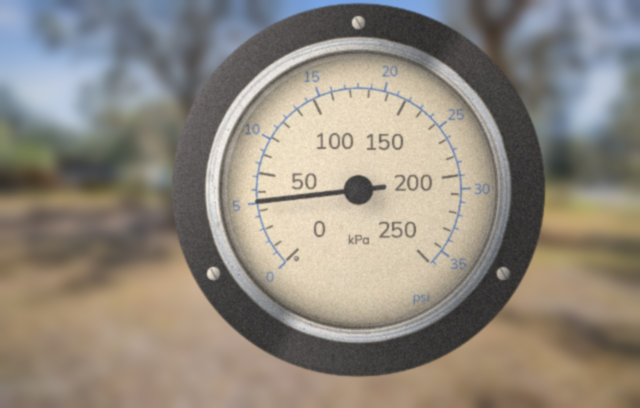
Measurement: 35
